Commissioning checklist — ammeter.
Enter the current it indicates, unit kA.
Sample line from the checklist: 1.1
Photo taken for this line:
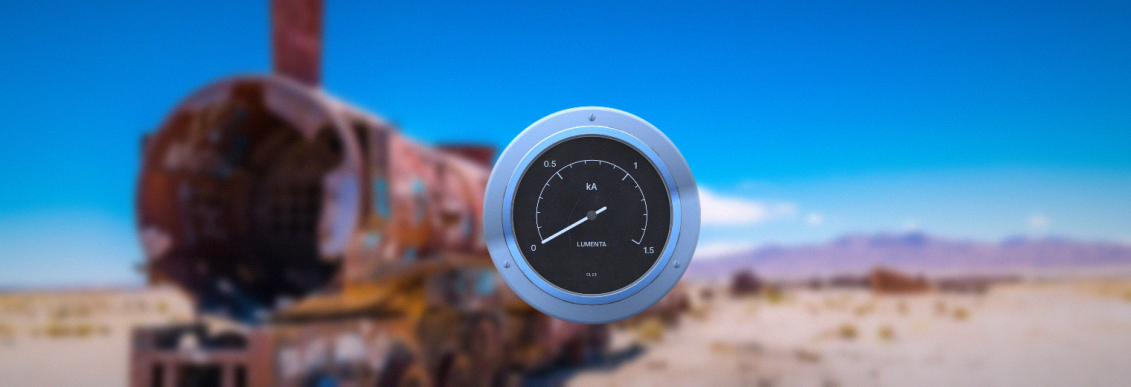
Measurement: 0
